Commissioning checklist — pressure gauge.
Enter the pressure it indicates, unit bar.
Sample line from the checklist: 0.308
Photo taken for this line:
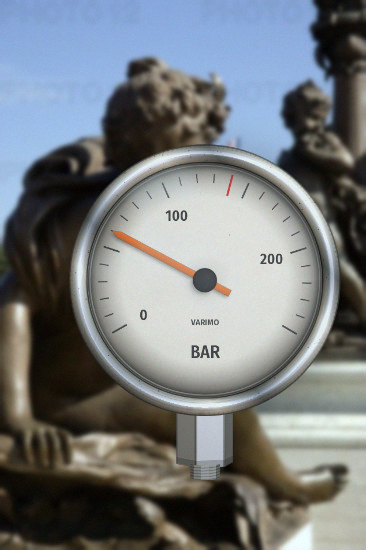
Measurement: 60
